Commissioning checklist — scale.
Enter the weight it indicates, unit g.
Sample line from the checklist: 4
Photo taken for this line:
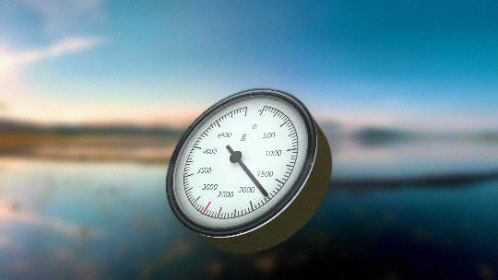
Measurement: 1750
